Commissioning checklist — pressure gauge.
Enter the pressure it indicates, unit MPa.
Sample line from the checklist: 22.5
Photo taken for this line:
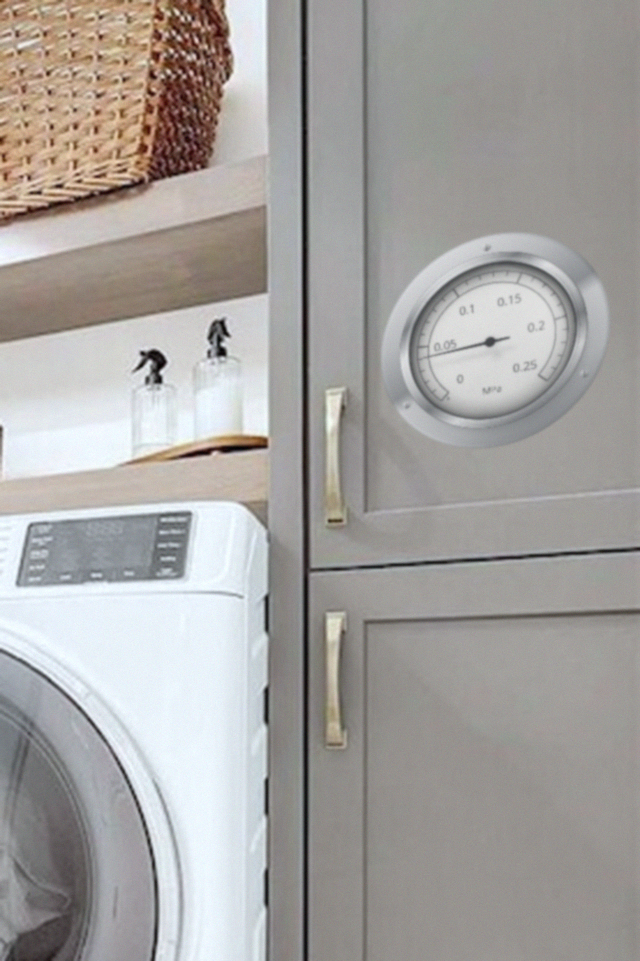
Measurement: 0.04
